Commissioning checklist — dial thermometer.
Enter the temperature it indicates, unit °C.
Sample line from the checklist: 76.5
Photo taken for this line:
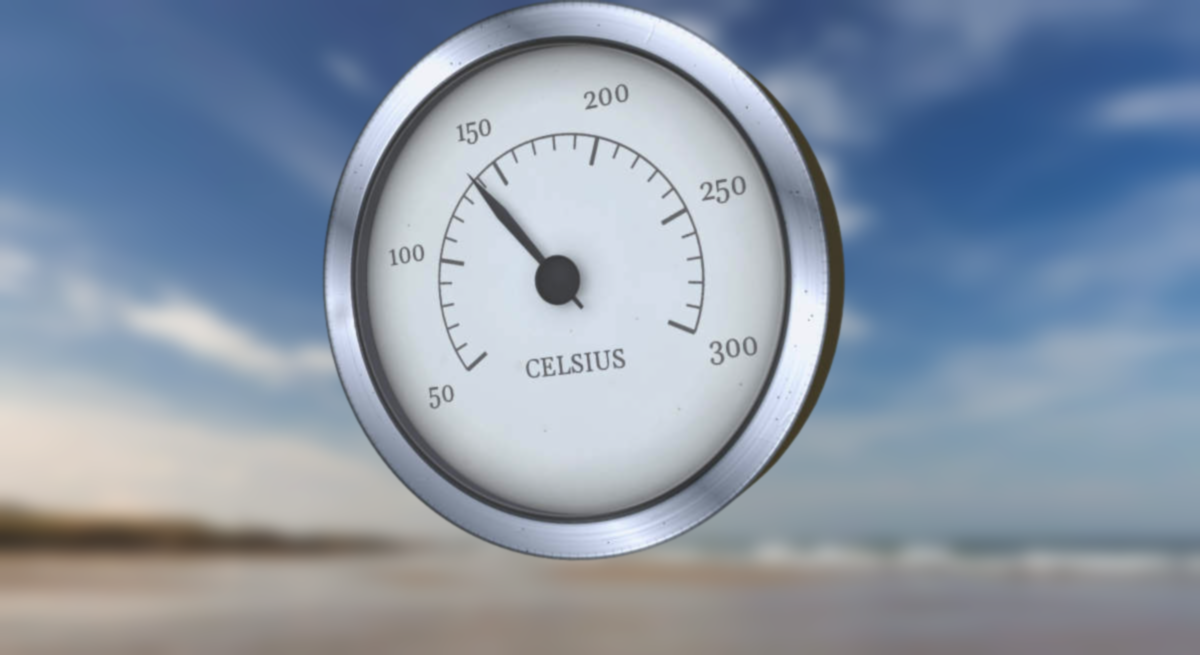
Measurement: 140
